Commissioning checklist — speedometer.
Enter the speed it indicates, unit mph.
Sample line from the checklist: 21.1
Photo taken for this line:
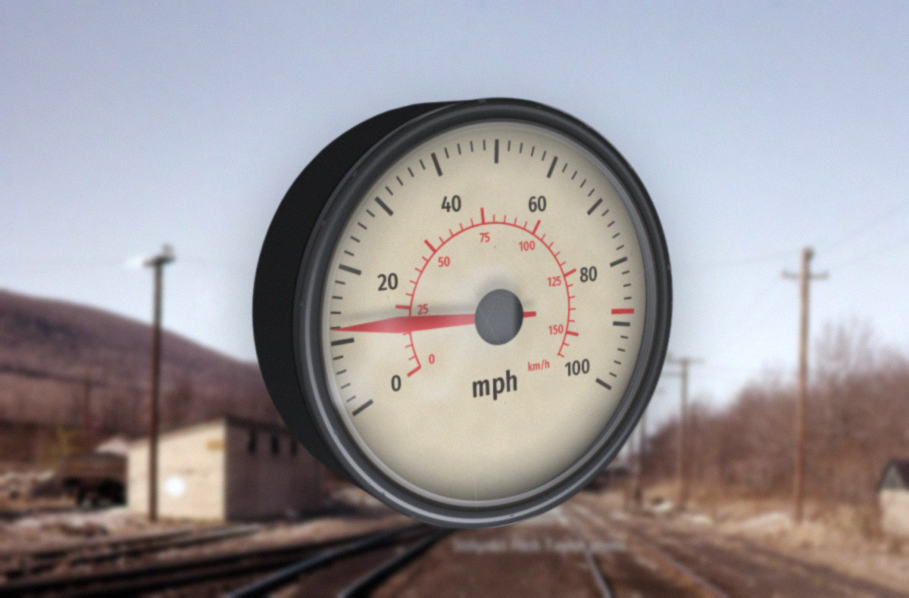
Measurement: 12
